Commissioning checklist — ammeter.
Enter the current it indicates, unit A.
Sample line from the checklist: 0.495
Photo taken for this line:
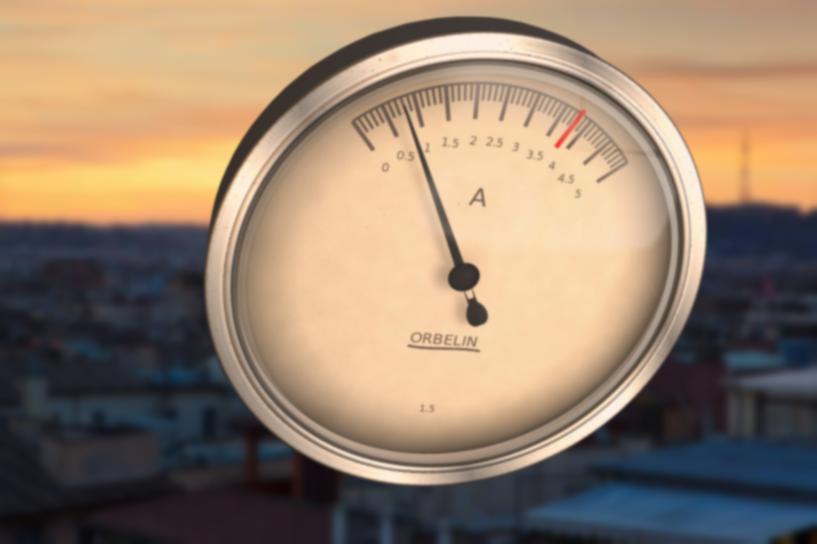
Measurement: 0.8
